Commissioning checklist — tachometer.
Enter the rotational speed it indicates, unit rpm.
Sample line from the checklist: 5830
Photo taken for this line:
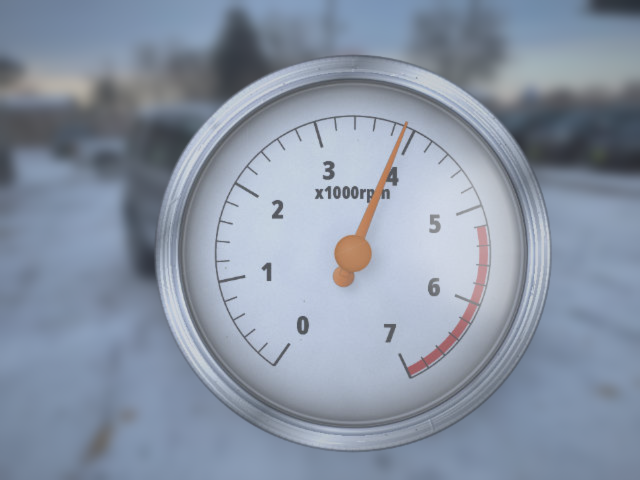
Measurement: 3900
